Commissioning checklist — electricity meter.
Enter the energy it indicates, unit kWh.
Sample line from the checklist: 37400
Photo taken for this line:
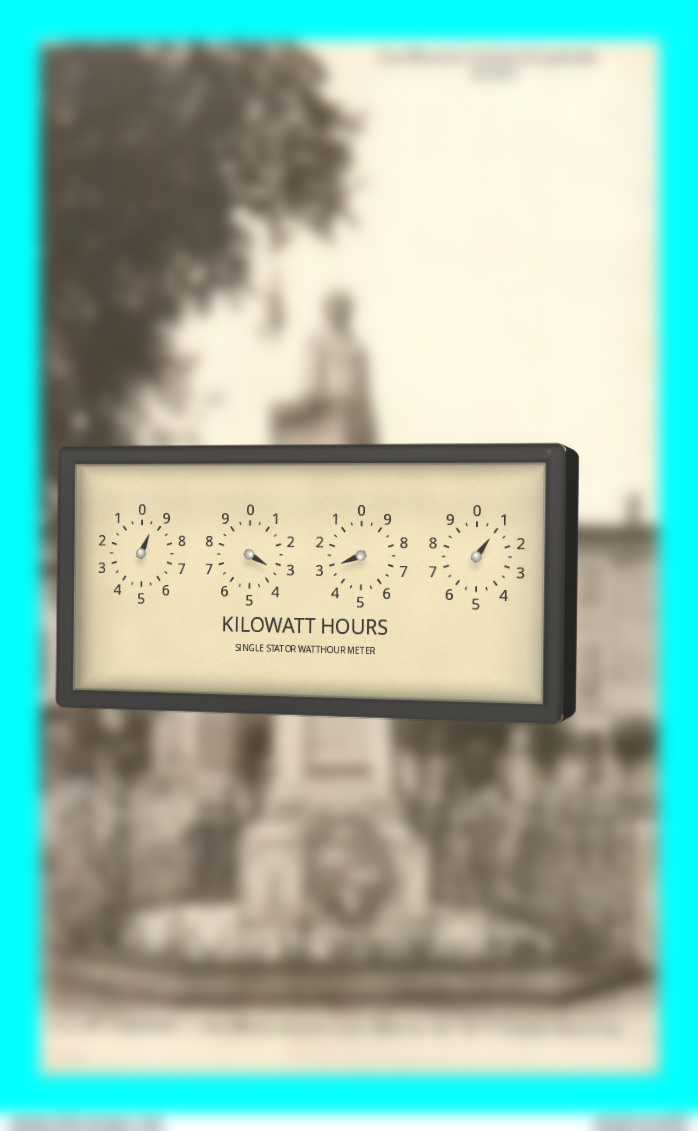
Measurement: 9331
